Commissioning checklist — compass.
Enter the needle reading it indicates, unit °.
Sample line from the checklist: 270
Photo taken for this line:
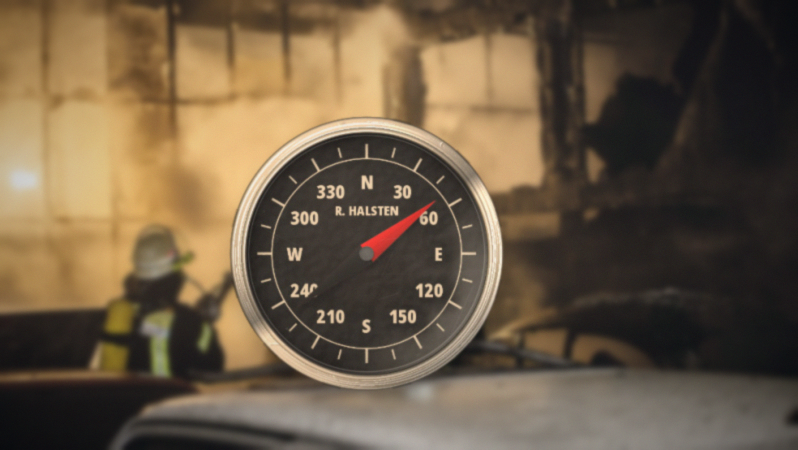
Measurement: 52.5
